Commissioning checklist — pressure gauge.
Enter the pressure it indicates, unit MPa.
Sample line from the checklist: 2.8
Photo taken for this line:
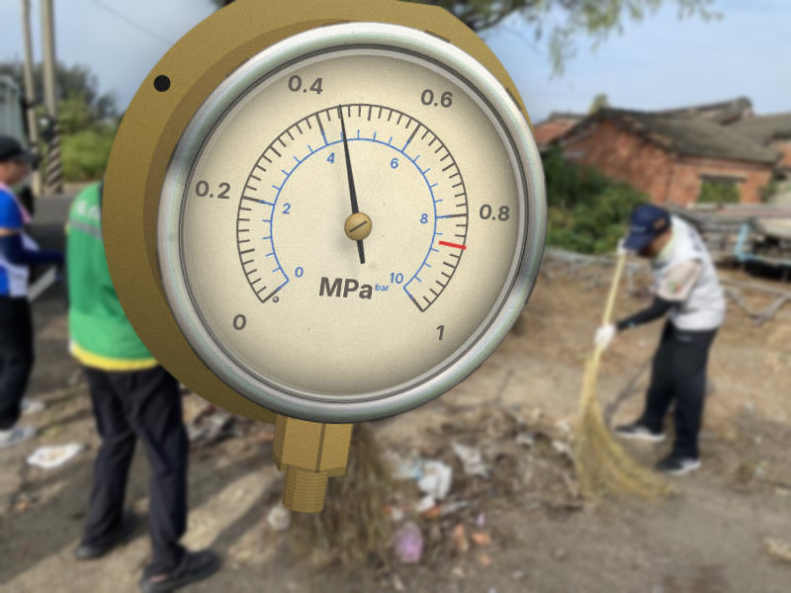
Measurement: 0.44
